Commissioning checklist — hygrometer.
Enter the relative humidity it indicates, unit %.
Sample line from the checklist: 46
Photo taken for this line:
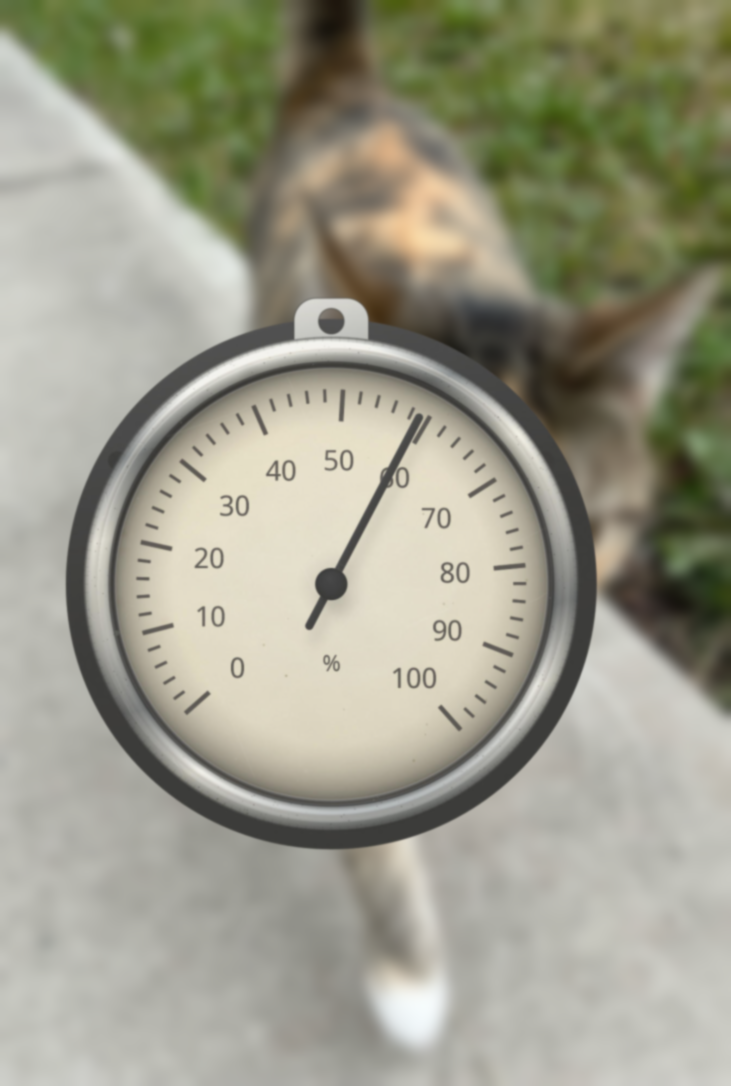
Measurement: 59
